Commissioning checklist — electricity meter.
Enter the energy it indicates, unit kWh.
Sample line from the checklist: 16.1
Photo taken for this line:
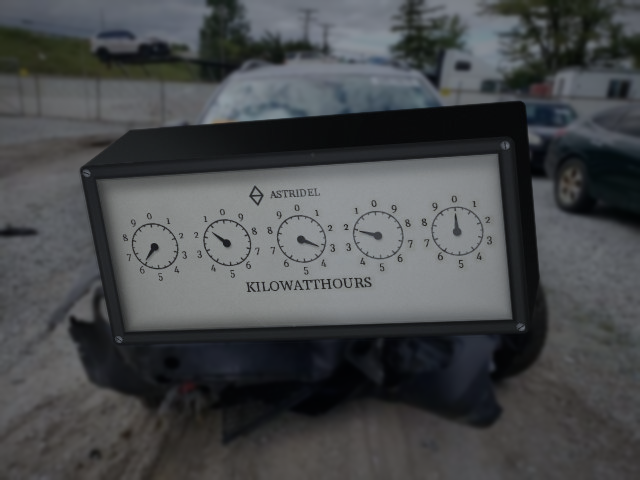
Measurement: 61320
